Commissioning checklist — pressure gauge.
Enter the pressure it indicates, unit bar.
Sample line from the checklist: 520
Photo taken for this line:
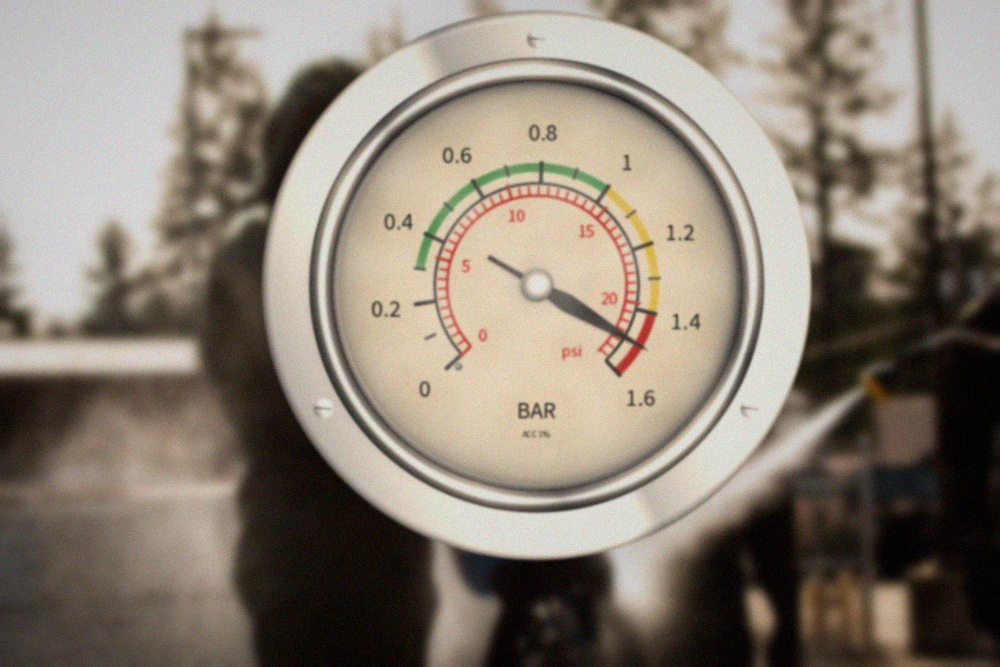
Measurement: 1.5
